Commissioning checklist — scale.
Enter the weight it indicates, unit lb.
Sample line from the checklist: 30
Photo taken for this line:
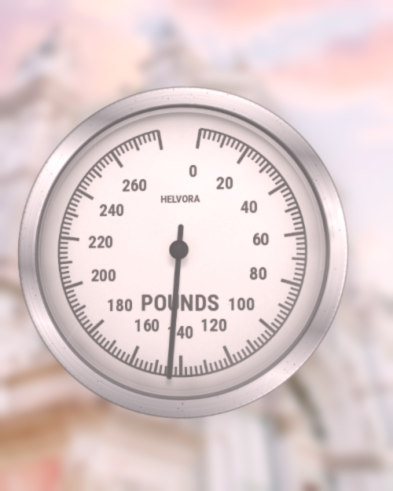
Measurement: 144
